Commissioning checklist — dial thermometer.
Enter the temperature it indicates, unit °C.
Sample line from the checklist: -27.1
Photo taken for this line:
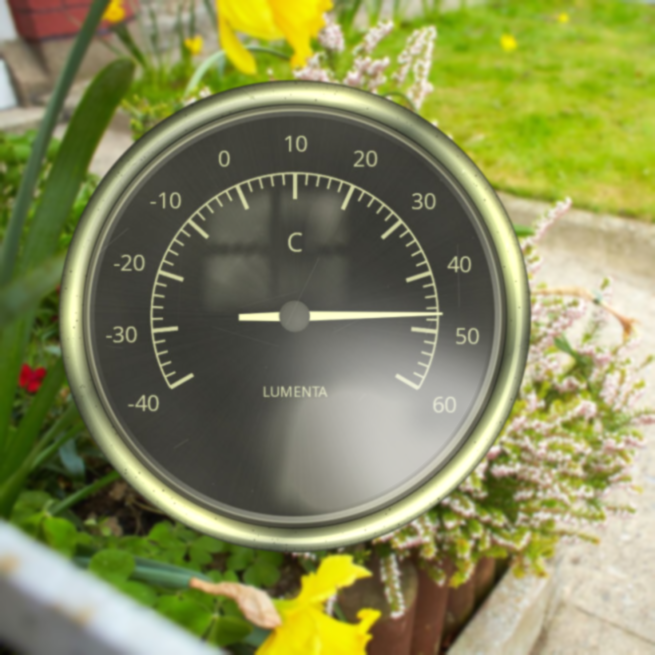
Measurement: 47
